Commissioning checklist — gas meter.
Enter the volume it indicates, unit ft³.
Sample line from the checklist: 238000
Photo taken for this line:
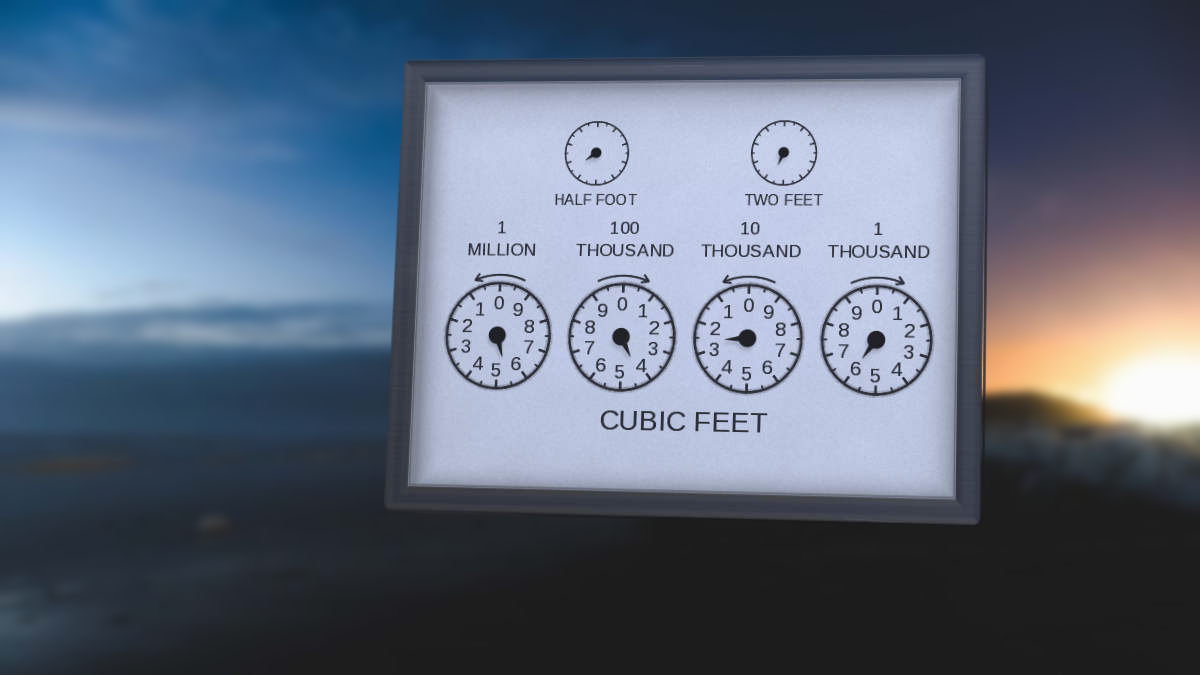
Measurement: 542600
